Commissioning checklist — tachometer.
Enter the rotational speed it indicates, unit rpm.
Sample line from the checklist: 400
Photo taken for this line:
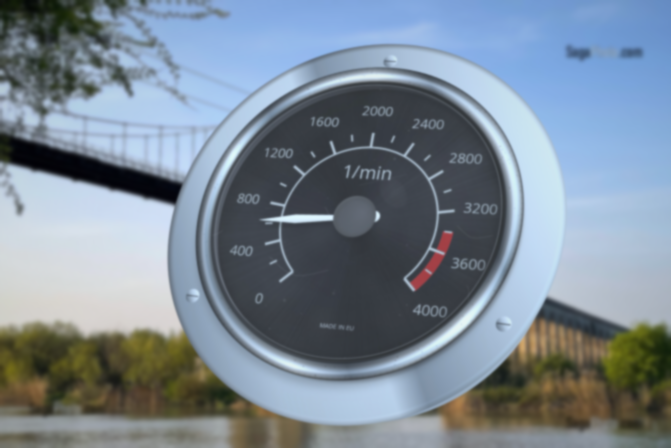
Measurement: 600
